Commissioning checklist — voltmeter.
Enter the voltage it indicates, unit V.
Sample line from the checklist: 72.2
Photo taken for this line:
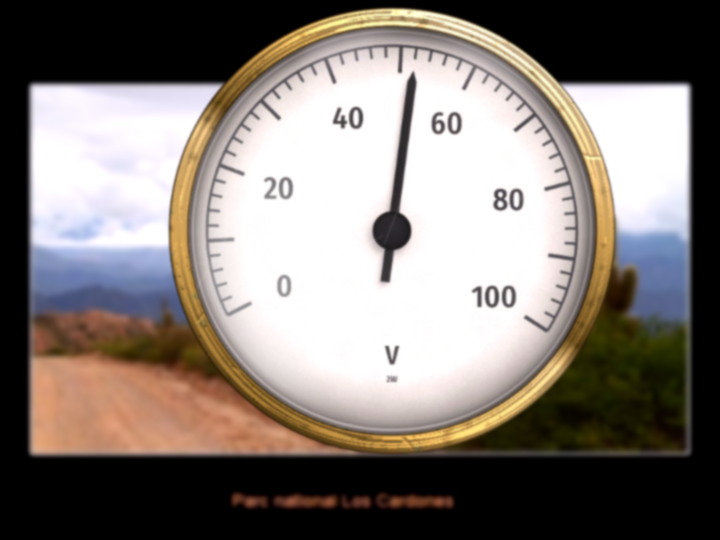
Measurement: 52
